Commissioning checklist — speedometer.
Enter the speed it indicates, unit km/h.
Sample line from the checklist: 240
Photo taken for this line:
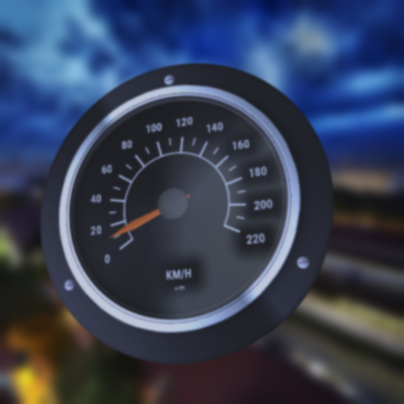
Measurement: 10
